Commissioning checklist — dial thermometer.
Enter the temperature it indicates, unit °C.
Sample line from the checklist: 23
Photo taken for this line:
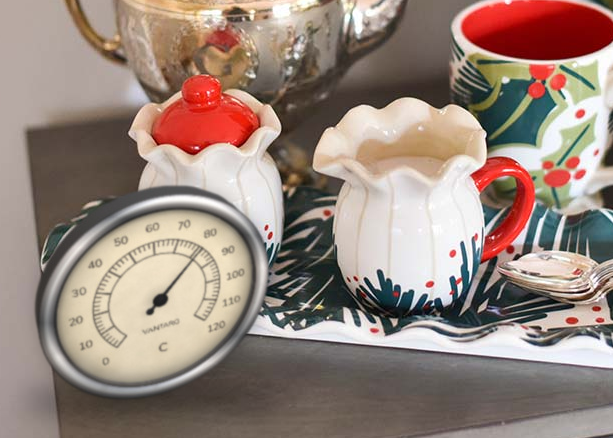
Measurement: 80
